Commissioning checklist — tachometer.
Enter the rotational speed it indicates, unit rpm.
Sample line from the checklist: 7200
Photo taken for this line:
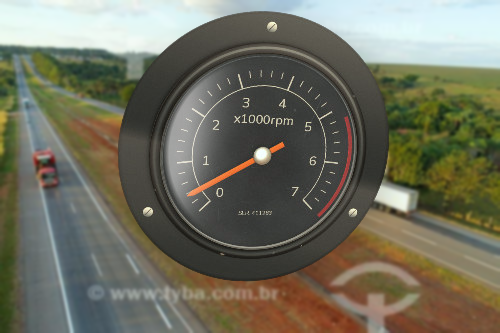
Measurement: 400
